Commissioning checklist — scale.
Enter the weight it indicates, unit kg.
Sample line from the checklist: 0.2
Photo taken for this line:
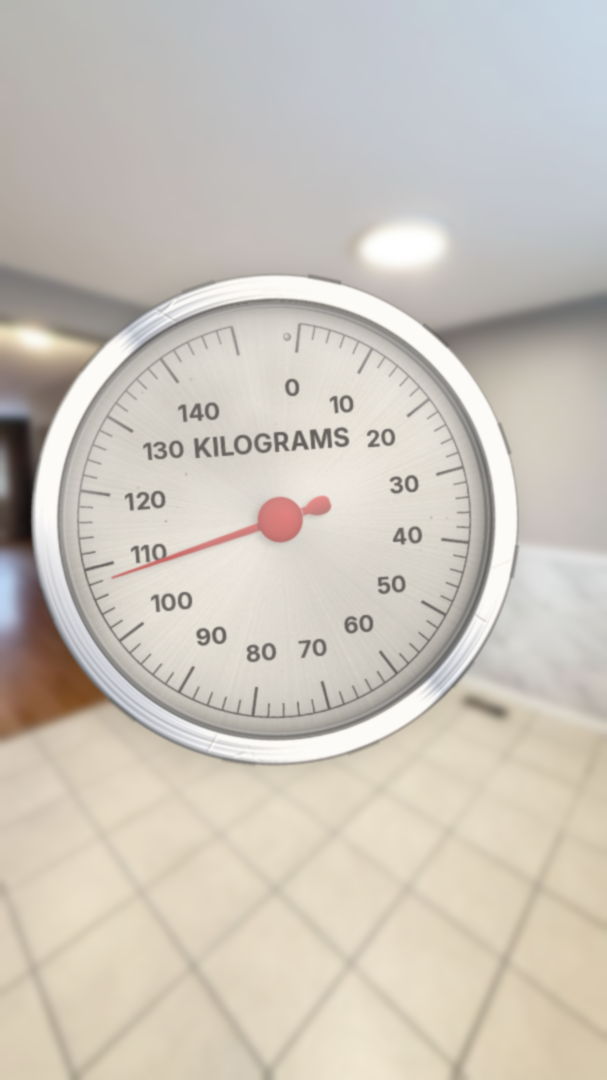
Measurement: 108
